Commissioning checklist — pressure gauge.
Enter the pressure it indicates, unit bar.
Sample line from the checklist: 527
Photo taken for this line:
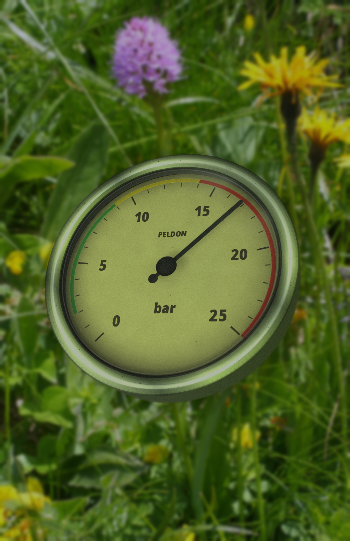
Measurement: 17
